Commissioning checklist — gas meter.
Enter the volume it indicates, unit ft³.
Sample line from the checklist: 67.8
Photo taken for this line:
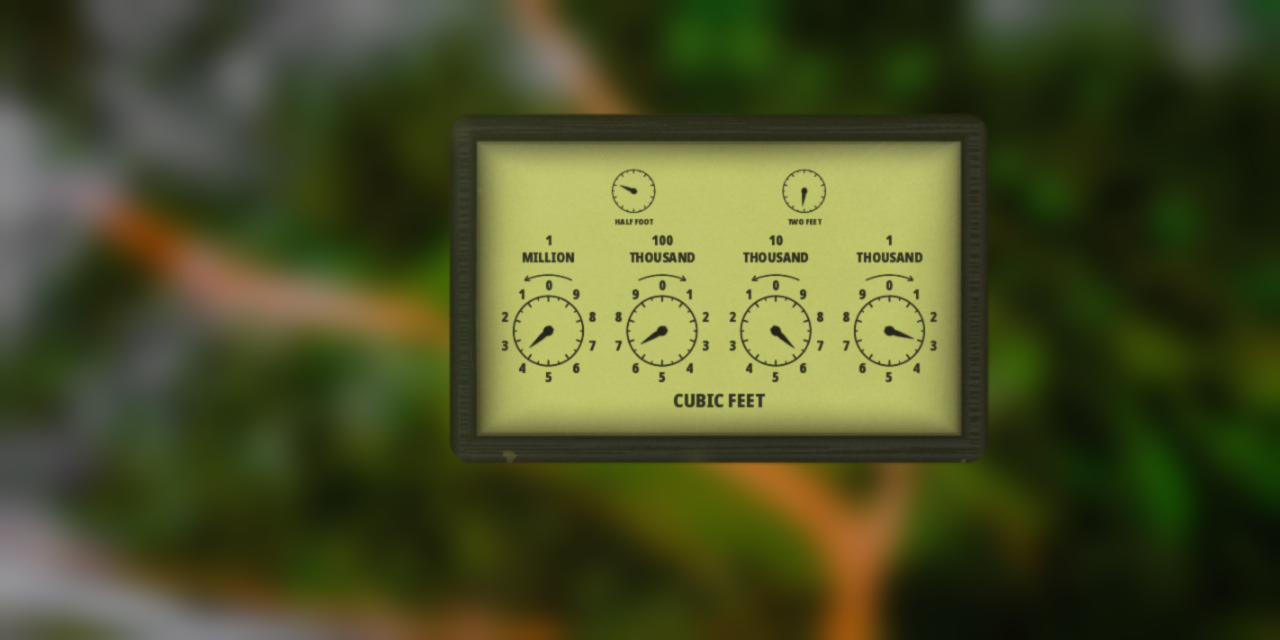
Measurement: 366300
